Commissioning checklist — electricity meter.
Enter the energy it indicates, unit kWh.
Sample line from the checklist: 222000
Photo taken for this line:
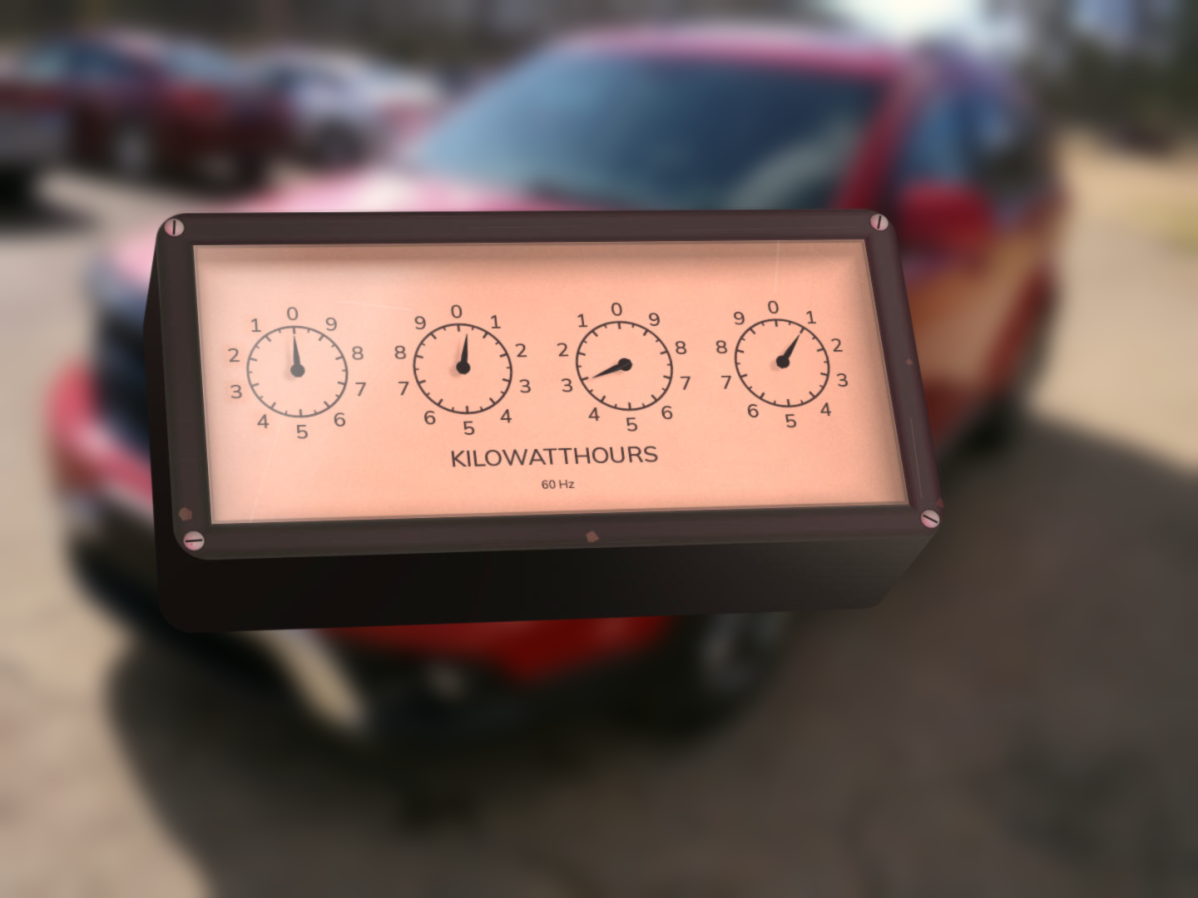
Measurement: 31
